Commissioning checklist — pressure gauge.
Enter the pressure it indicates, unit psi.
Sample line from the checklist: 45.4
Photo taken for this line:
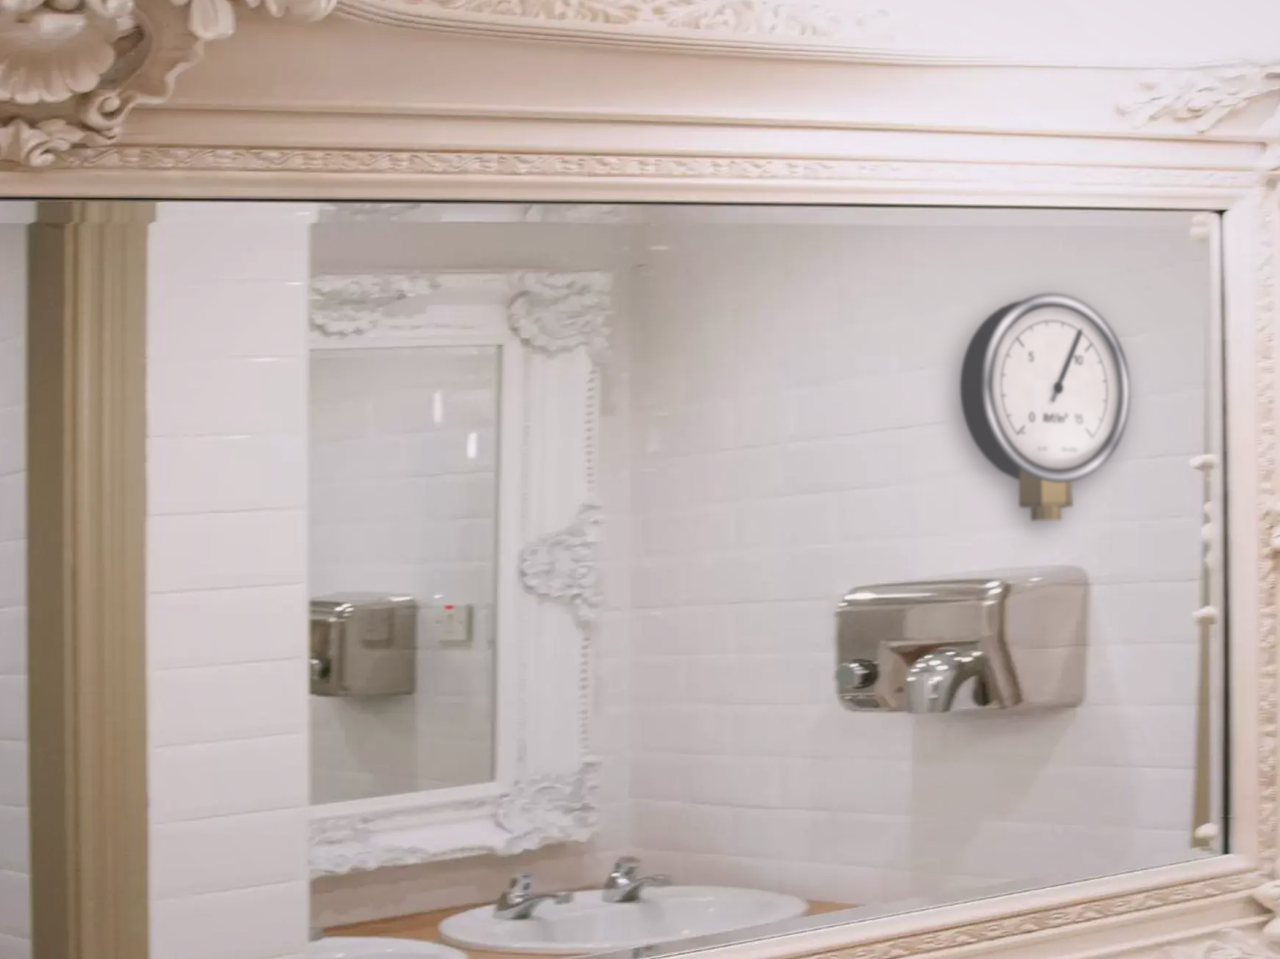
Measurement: 9
